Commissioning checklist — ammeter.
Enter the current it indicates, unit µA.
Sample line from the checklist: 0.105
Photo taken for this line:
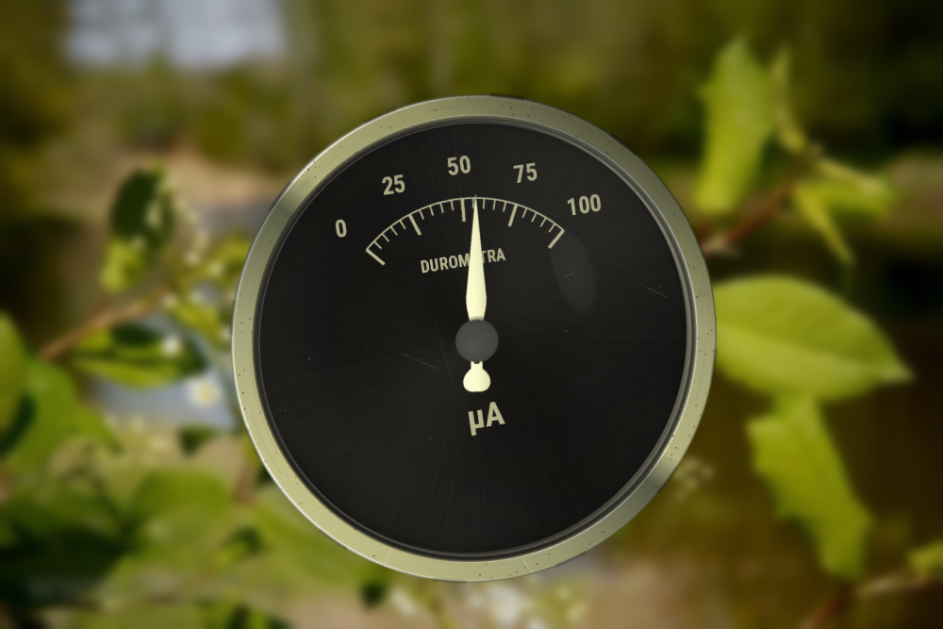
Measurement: 55
